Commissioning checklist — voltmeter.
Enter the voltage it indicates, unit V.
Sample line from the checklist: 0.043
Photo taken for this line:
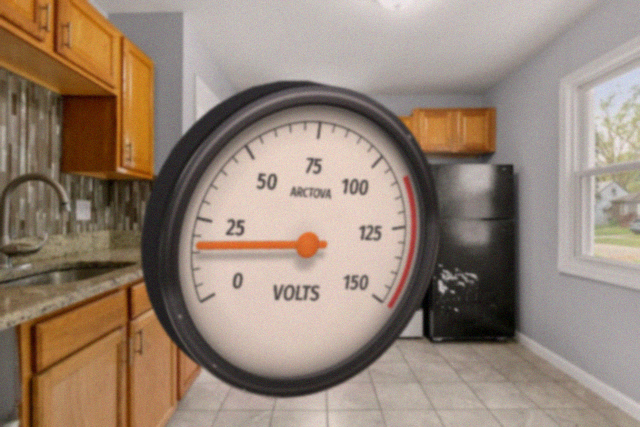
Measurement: 17.5
